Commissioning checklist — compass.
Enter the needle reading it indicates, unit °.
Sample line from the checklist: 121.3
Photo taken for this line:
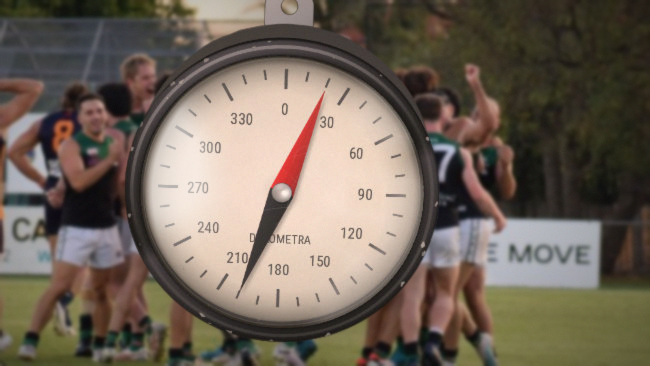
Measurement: 20
